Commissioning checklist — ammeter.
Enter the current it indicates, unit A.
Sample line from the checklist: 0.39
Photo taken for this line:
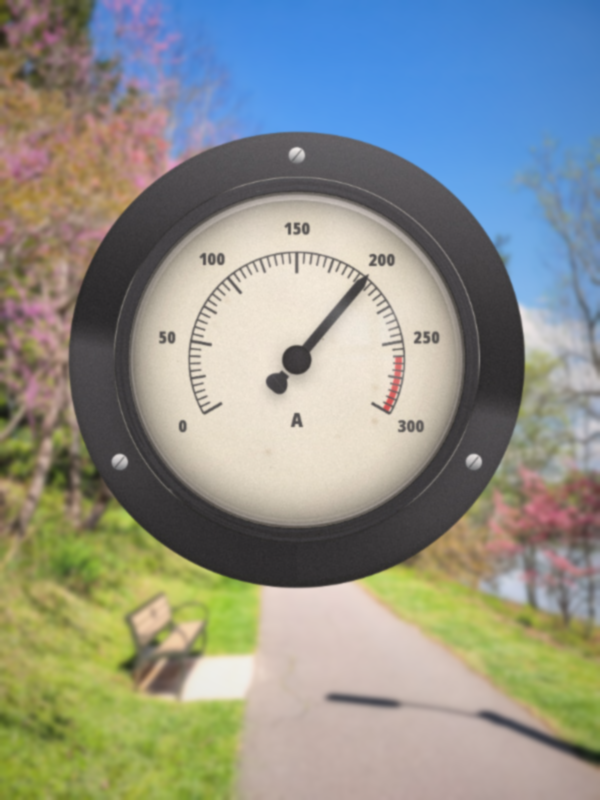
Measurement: 200
